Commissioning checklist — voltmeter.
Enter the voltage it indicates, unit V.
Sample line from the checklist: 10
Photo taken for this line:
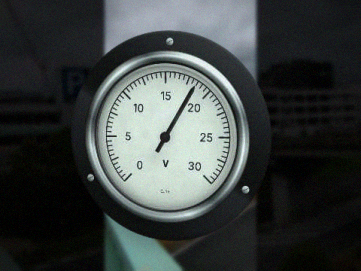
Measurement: 18.5
